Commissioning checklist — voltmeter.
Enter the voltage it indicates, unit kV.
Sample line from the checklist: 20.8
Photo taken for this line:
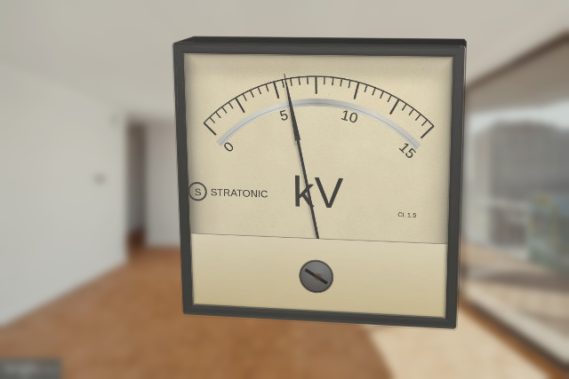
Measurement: 5.75
